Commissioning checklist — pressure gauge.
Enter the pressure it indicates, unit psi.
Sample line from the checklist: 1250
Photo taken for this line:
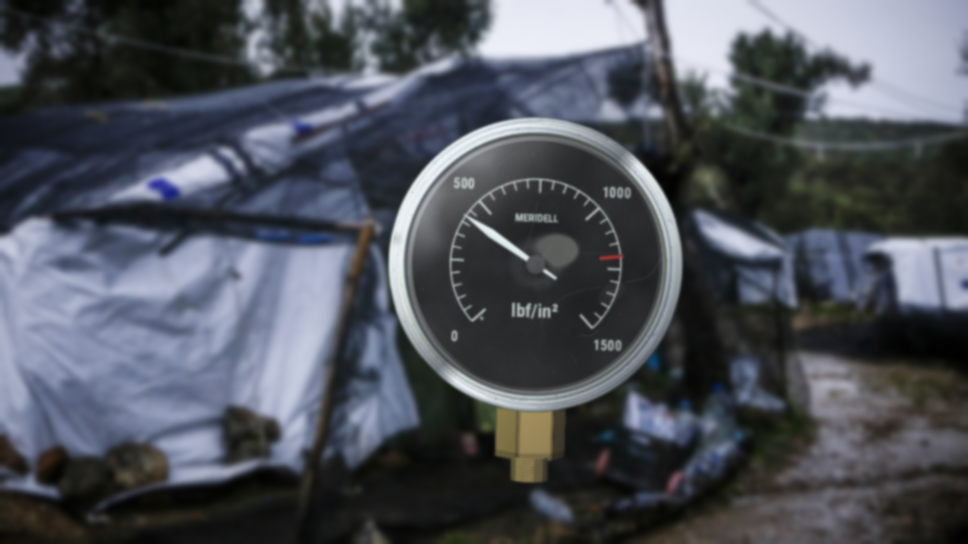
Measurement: 425
